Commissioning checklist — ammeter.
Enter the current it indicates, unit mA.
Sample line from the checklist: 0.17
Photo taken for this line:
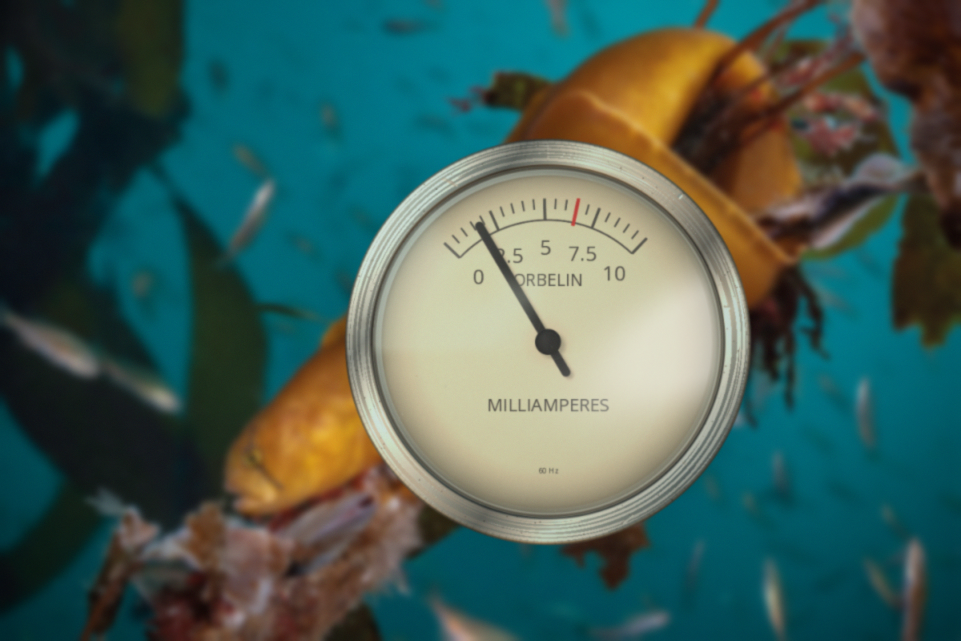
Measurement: 1.75
